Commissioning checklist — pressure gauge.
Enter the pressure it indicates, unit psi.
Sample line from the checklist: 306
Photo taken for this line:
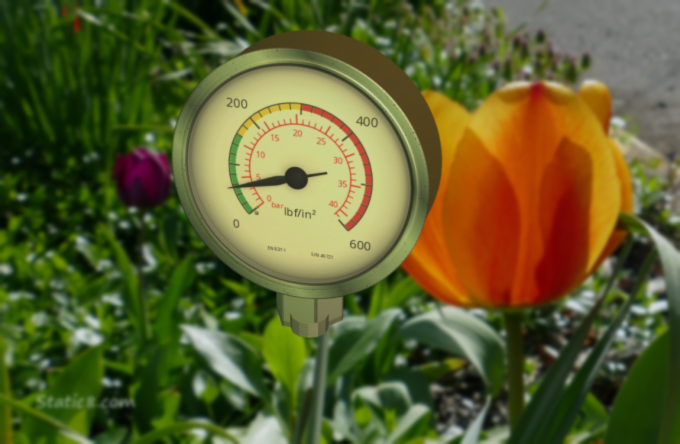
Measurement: 60
